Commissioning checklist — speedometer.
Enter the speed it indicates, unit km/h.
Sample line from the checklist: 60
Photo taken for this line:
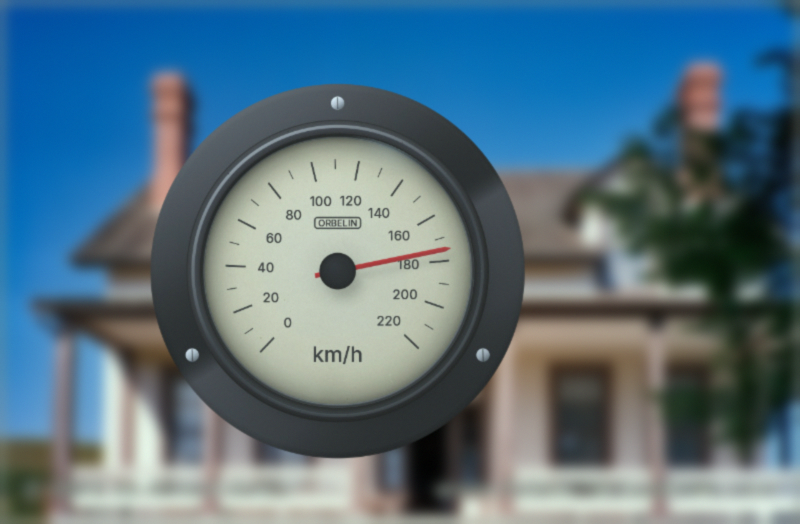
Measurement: 175
